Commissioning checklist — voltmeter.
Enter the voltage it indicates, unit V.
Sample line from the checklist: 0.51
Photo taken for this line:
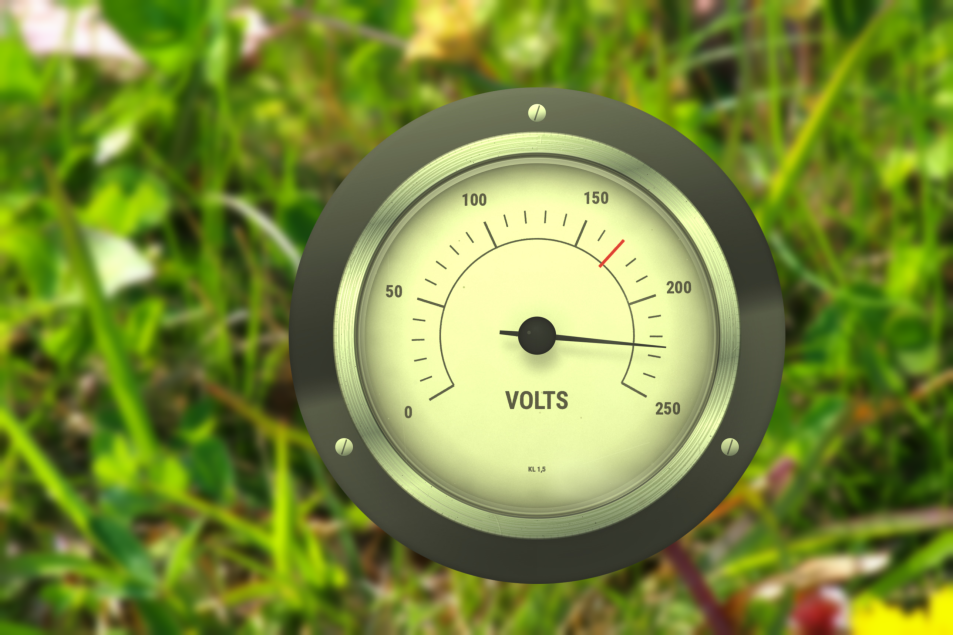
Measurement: 225
